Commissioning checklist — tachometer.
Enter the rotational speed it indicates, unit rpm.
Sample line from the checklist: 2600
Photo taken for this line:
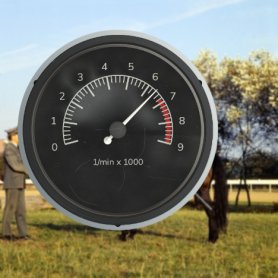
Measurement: 6400
